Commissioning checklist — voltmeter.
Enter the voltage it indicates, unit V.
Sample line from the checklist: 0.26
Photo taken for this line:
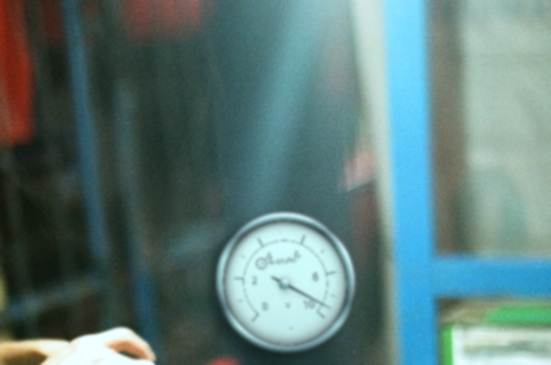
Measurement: 9.5
